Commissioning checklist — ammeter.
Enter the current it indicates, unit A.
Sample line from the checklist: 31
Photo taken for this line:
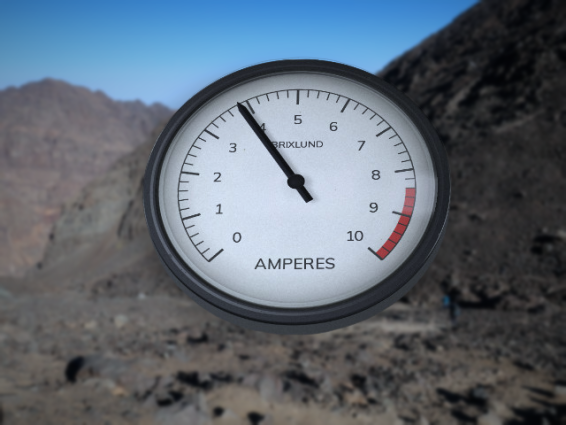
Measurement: 3.8
